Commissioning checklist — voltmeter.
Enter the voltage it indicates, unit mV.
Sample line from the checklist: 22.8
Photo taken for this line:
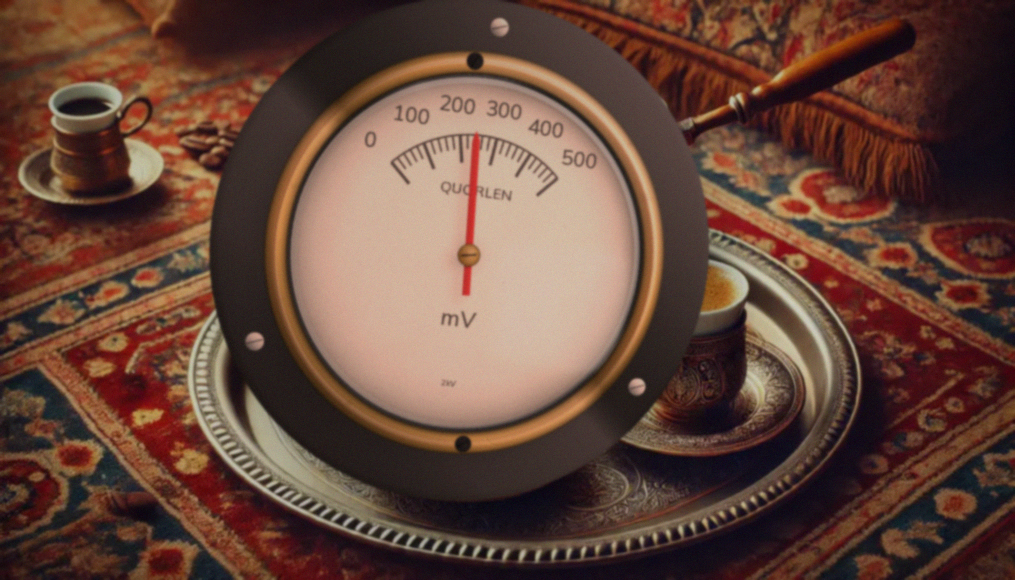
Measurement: 240
